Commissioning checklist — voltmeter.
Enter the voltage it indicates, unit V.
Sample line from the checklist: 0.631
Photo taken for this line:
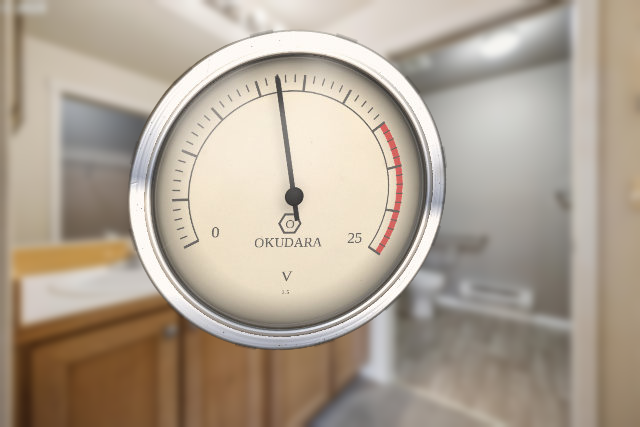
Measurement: 11
